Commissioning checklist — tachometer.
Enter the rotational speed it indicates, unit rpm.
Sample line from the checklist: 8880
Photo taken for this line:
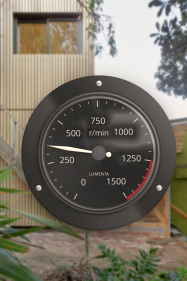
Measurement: 350
